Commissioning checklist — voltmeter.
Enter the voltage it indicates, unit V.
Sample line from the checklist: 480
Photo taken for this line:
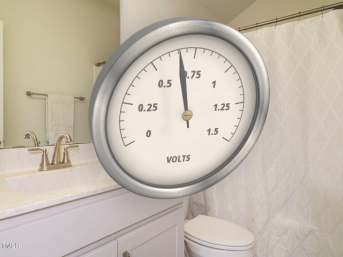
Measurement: 0.65
